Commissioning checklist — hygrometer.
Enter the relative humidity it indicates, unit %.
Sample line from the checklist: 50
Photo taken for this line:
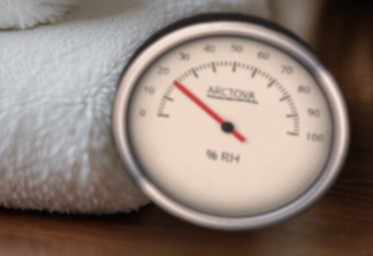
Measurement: 20
